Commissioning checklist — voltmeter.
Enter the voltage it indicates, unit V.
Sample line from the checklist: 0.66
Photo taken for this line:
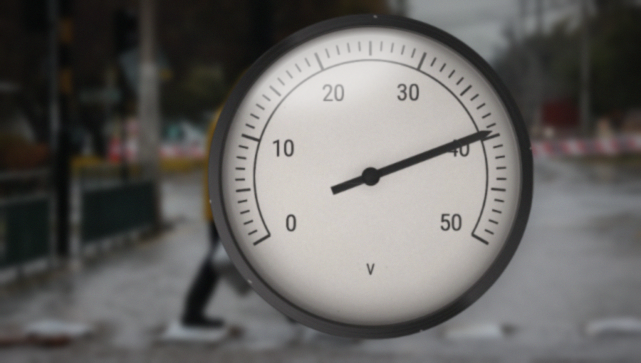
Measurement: 39.5
